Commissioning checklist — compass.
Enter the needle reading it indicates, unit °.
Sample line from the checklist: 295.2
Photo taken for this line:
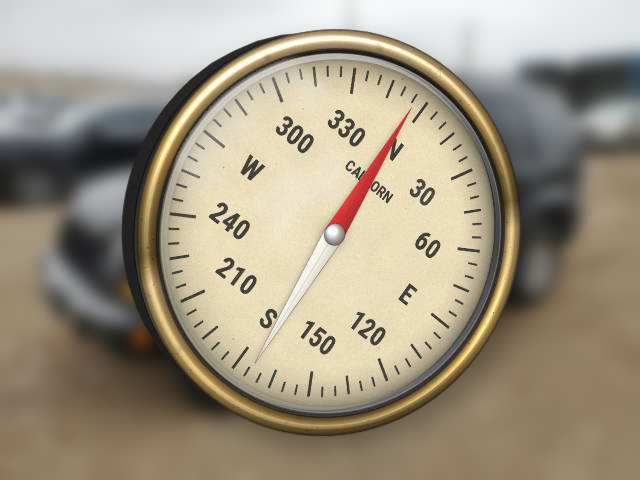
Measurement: 355
